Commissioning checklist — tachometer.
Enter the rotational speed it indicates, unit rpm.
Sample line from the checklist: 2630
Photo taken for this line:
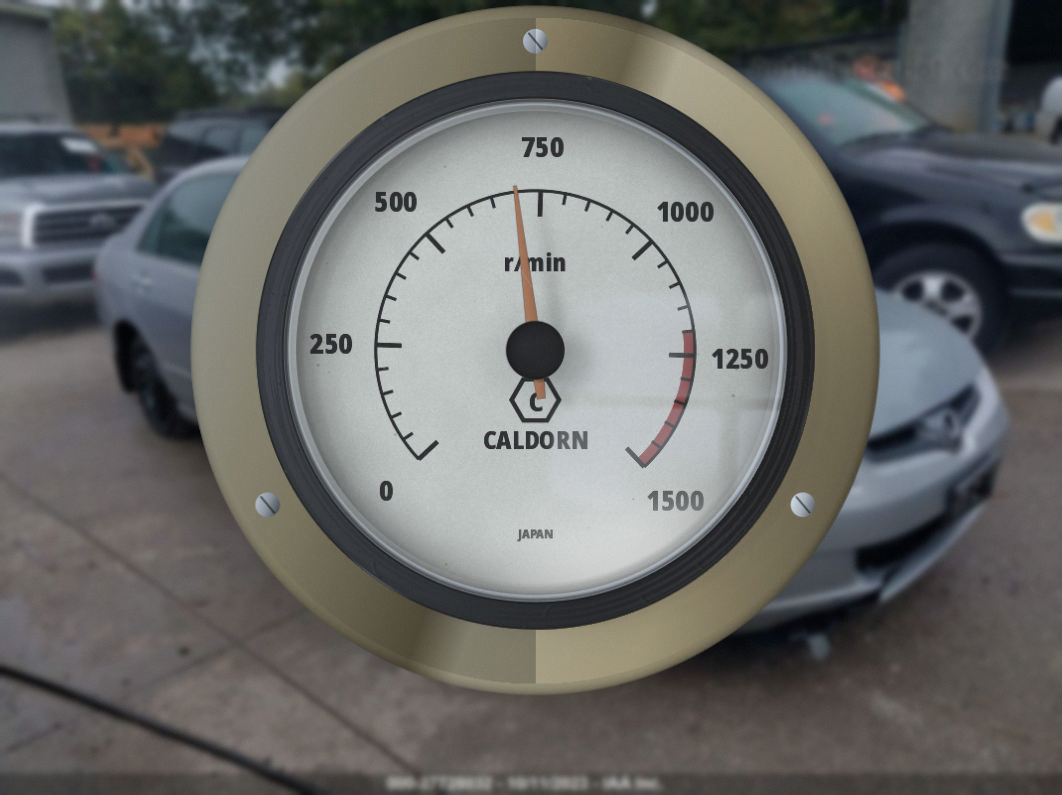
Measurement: 700
